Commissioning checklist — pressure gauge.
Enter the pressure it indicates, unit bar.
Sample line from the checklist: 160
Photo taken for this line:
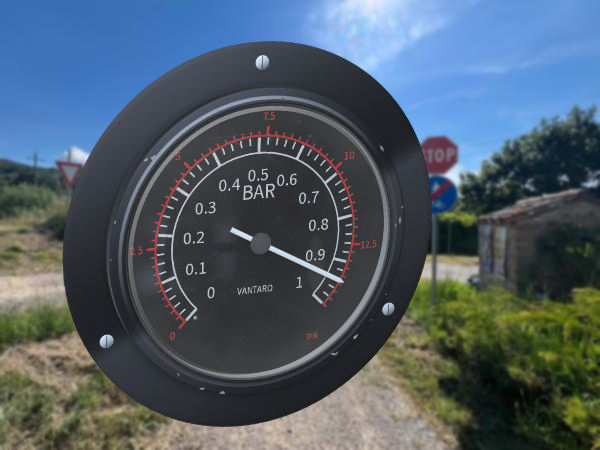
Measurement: 0.94
